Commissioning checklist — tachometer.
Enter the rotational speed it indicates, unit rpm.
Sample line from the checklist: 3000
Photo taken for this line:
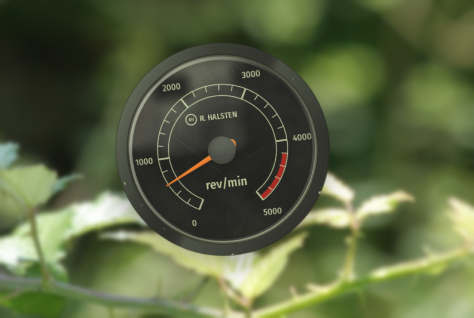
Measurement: 600
